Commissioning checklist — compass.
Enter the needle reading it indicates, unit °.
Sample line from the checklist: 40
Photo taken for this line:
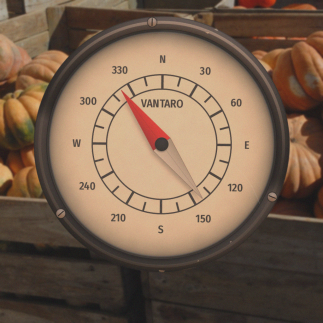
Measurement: 322.5
